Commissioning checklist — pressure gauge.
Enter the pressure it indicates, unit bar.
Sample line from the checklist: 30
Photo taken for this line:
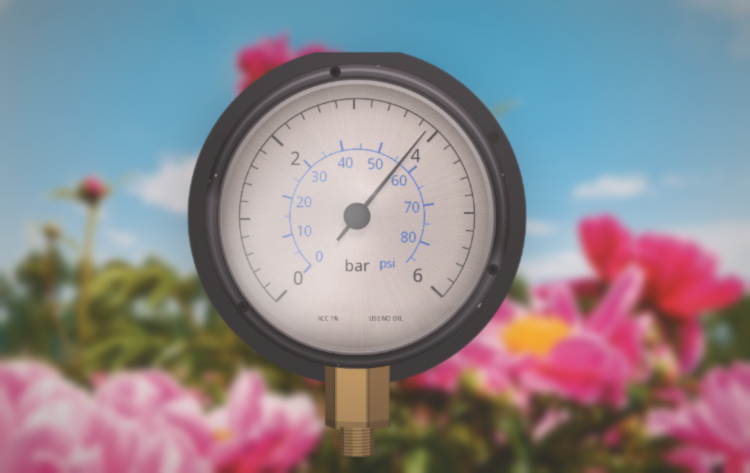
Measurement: 3.9
